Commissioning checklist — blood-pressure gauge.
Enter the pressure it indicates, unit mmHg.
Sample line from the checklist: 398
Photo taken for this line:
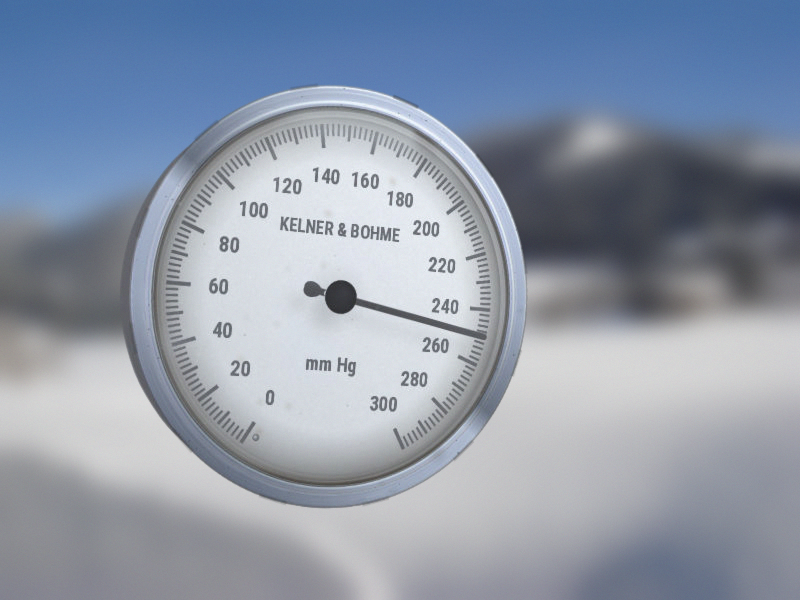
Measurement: 250
